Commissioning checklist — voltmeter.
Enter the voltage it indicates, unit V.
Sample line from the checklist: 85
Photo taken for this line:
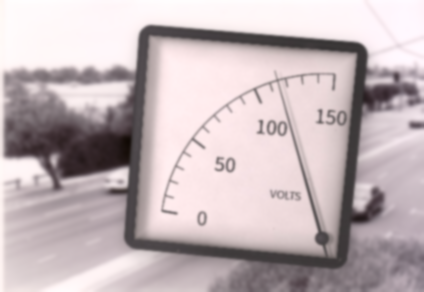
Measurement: 115
